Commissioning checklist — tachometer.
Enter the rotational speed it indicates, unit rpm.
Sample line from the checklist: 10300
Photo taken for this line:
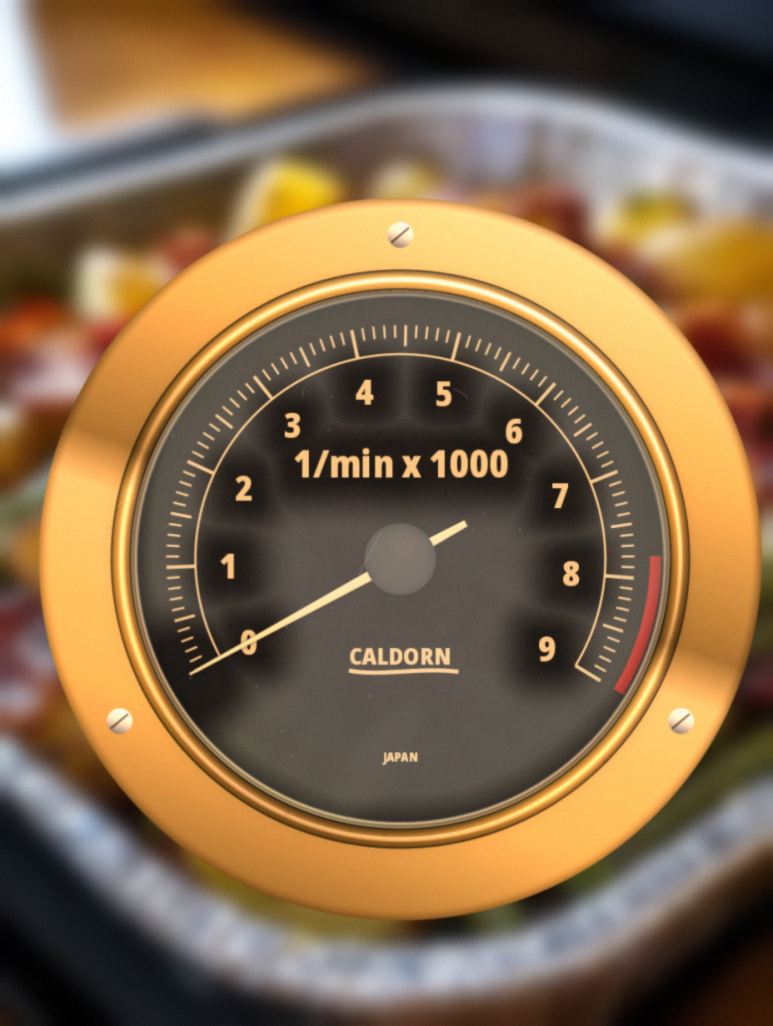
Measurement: 0
